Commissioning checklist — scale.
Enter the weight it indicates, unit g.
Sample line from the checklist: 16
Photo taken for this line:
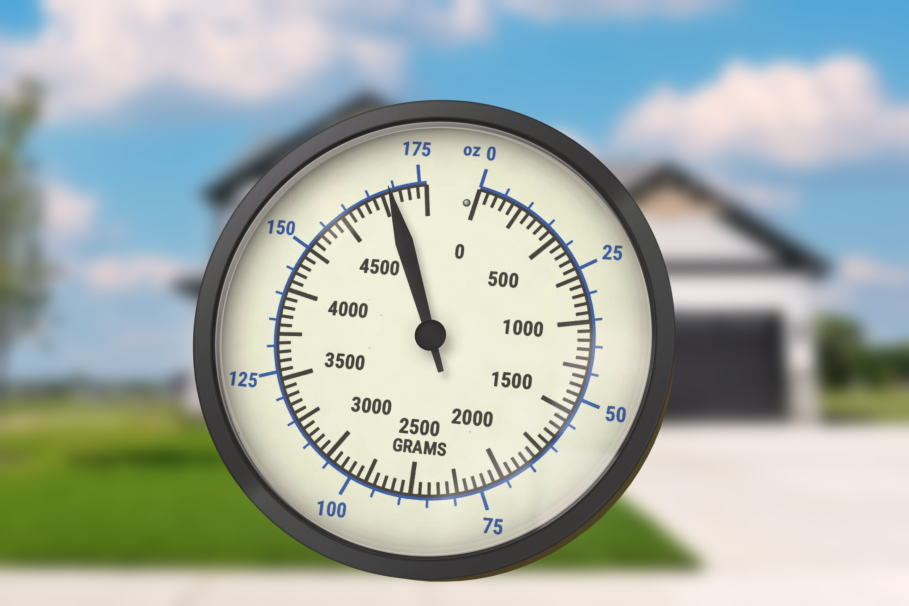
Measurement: 4800
